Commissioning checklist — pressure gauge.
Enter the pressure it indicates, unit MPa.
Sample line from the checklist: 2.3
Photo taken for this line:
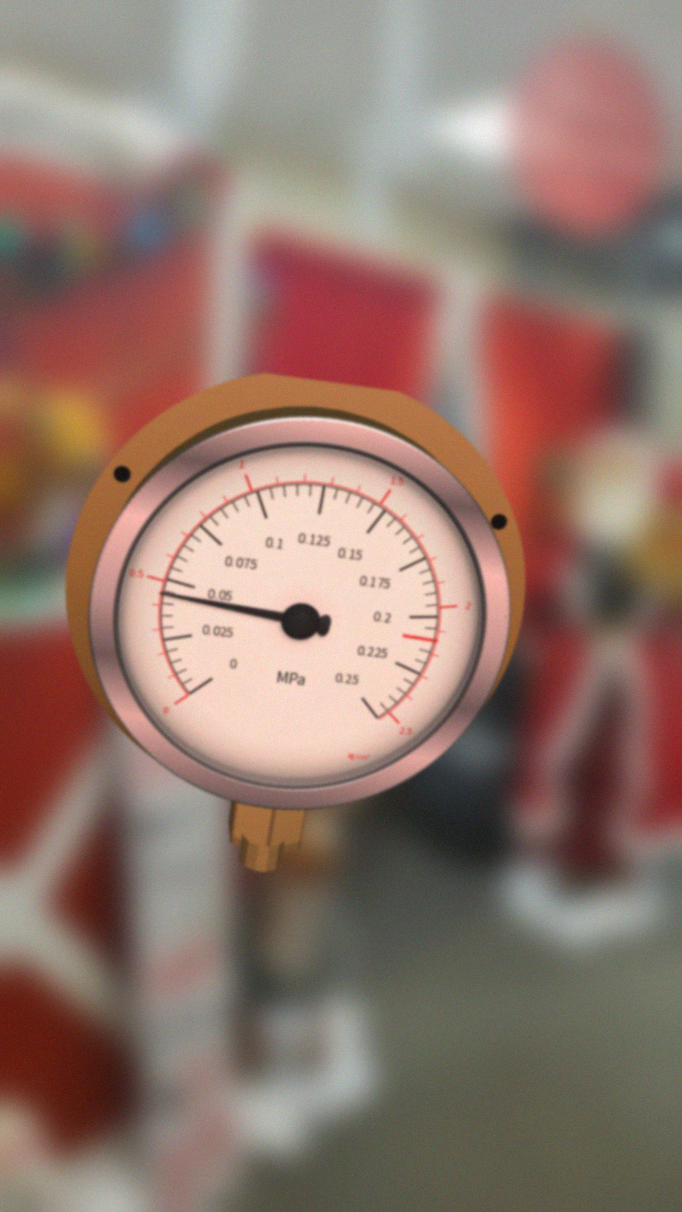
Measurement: 0.045
